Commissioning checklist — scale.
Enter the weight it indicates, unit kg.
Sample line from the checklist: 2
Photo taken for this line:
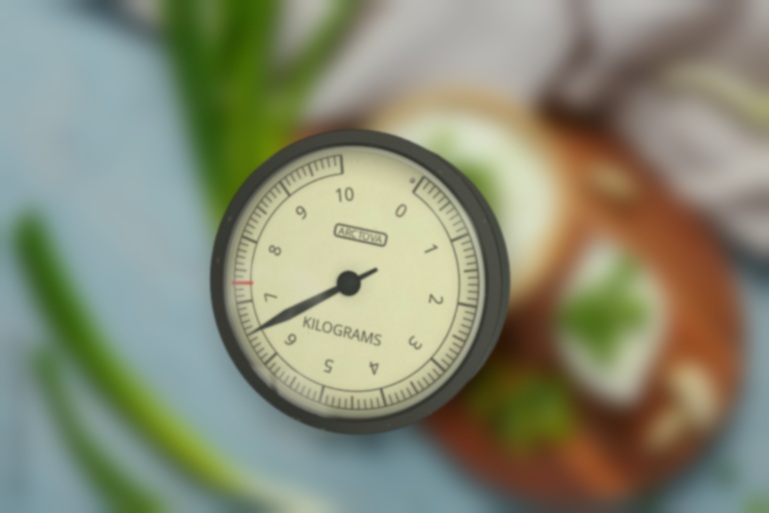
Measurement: 6.5
